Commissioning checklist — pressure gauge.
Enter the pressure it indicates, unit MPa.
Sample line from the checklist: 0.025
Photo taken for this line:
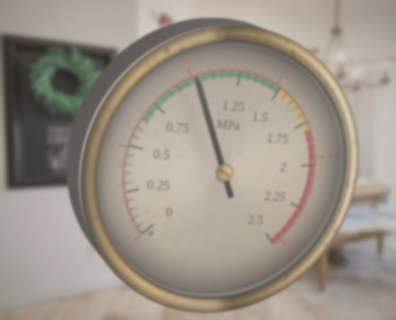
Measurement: 1
